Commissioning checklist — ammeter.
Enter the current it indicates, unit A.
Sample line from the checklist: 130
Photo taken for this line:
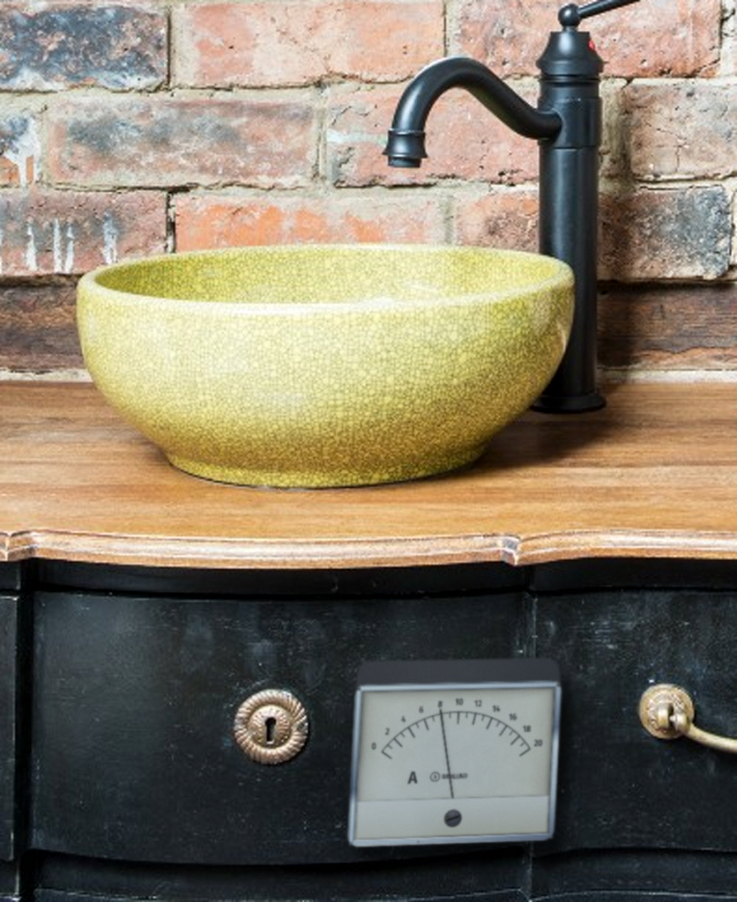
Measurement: 8
